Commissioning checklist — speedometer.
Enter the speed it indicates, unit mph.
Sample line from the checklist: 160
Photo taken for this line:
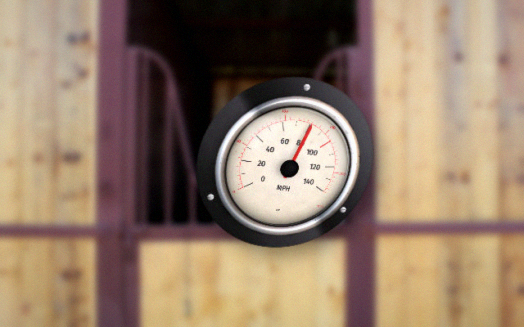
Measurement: 80
